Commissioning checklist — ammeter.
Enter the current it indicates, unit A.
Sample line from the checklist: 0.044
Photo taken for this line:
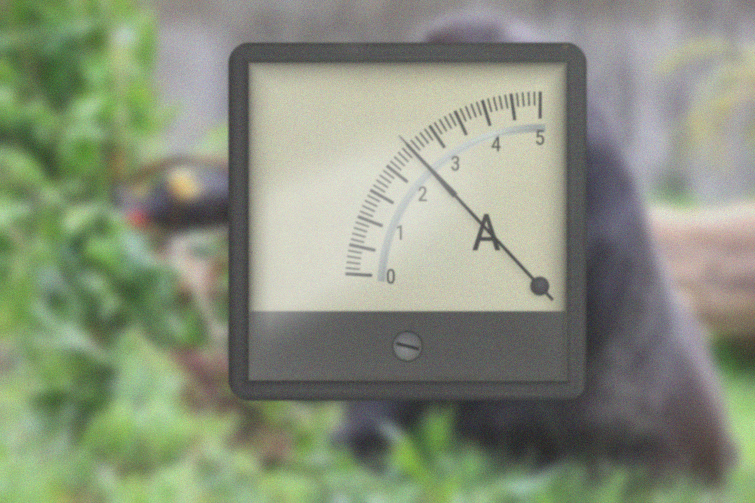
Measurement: 2.5
